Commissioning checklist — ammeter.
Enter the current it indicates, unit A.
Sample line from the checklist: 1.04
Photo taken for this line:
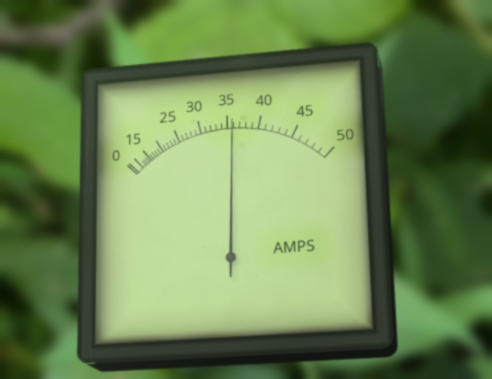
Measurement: 36
